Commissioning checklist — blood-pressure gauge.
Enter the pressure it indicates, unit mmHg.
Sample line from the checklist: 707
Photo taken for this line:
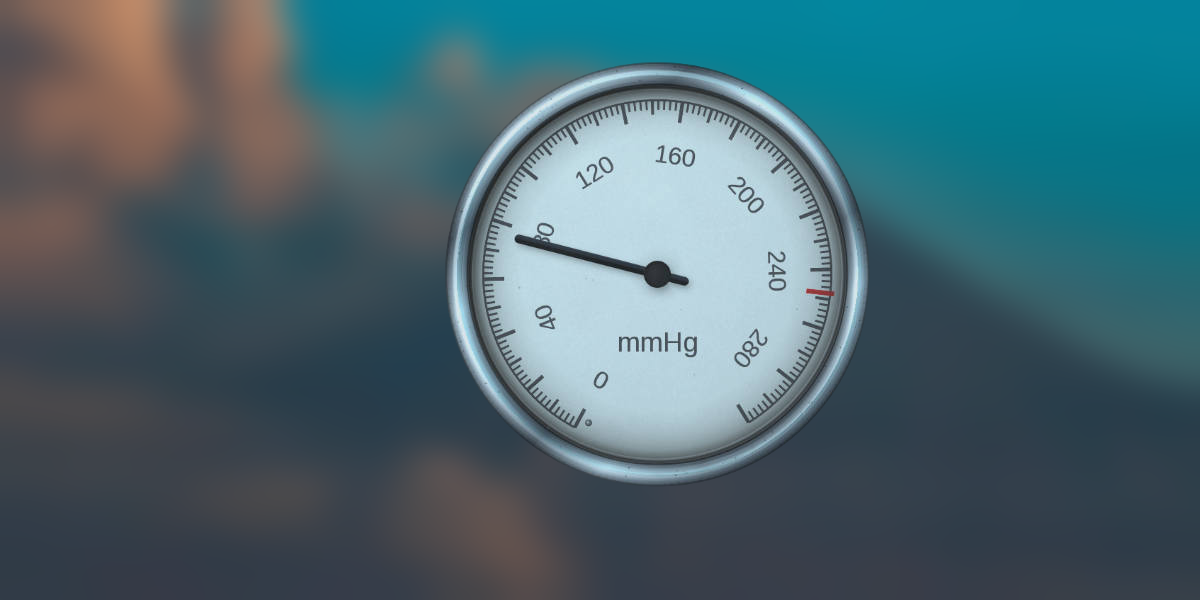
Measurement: 76
